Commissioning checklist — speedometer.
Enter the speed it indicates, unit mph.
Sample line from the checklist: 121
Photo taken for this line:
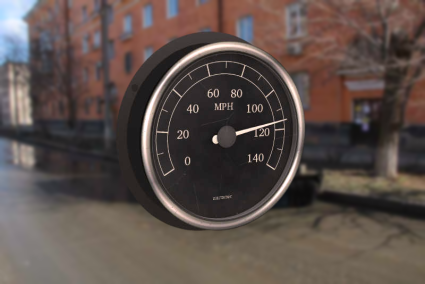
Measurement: 115
